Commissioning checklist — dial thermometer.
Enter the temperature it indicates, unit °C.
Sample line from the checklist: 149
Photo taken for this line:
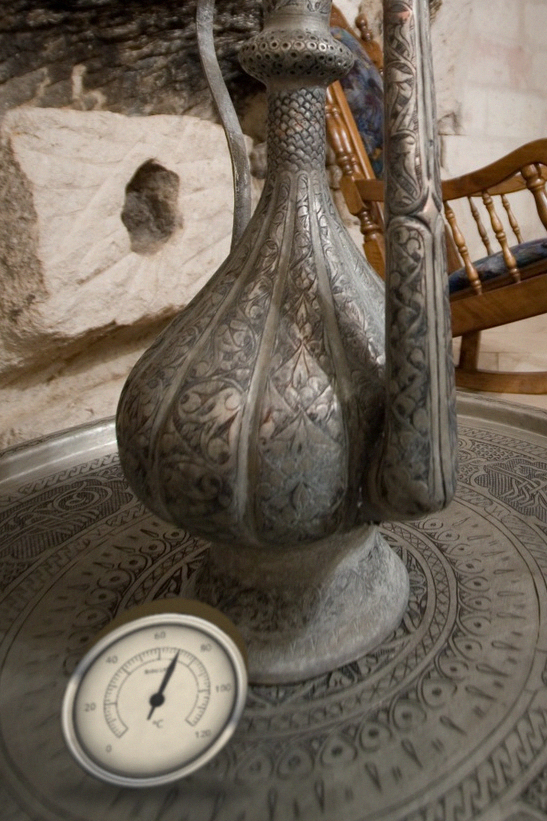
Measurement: 70
